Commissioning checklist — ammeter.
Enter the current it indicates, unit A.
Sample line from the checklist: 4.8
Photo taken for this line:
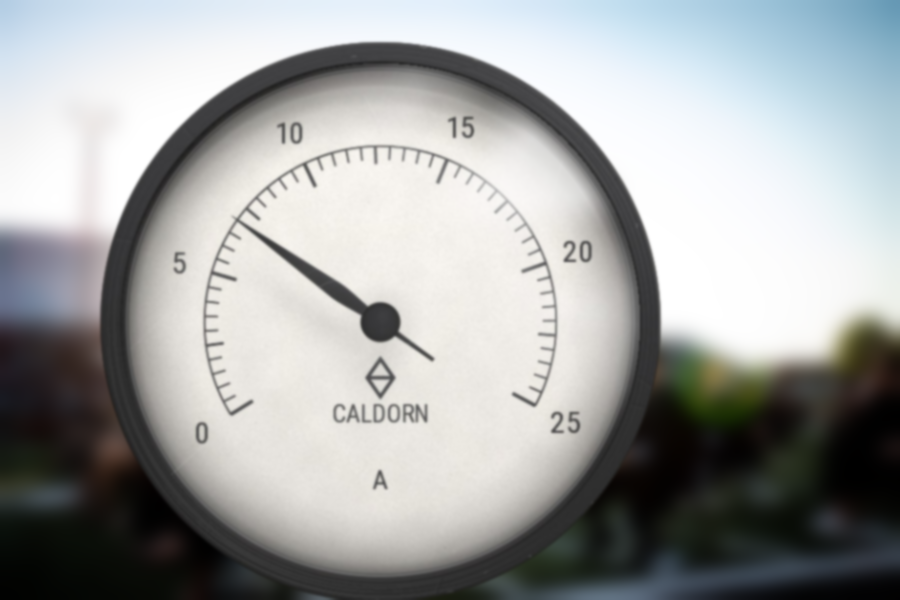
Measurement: 7
